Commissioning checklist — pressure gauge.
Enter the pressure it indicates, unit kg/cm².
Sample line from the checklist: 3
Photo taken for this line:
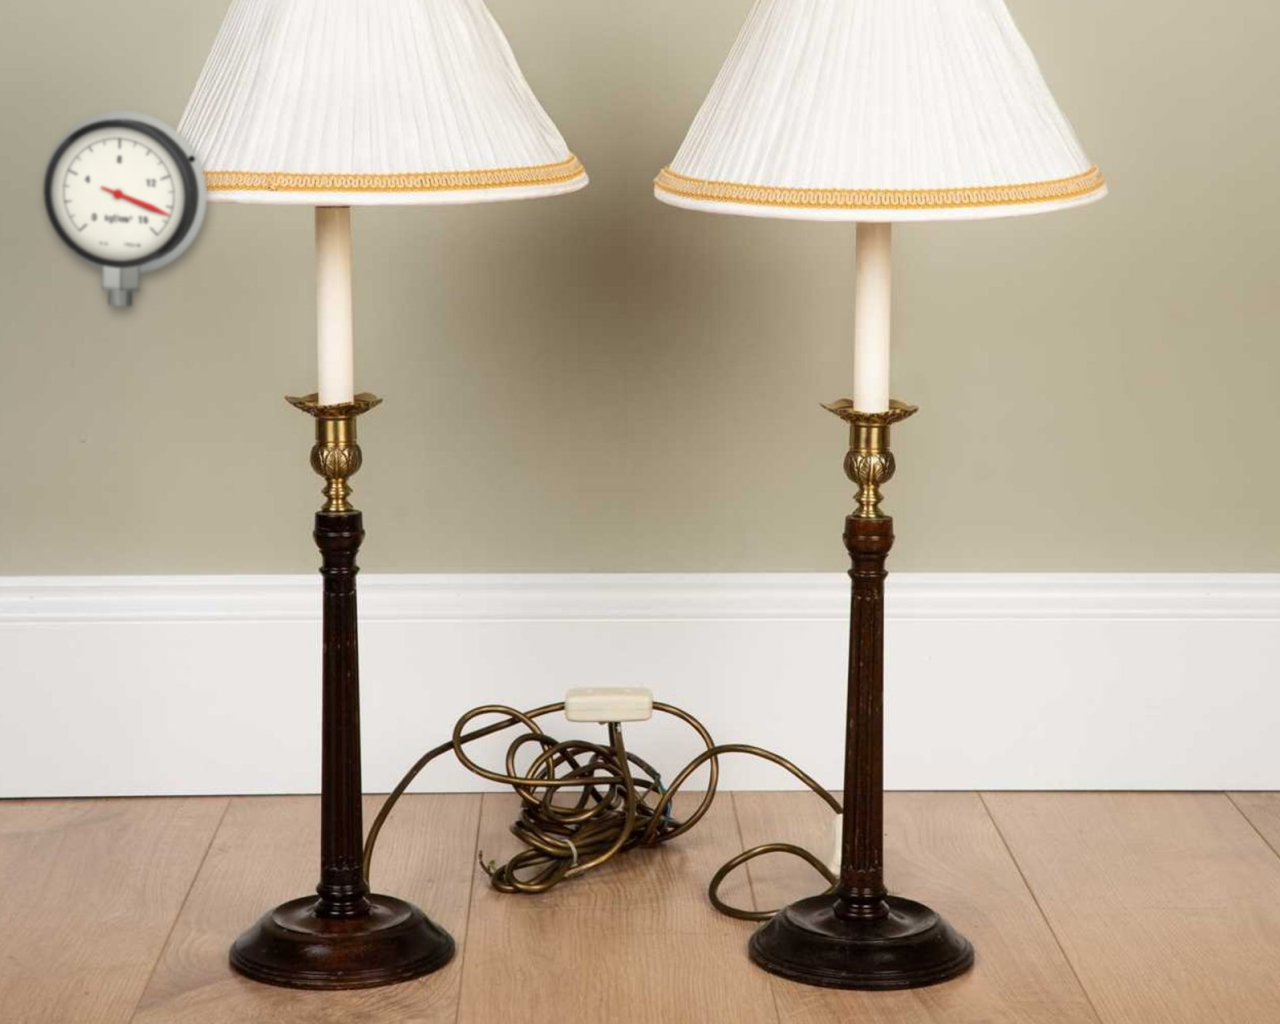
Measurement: 14.5
